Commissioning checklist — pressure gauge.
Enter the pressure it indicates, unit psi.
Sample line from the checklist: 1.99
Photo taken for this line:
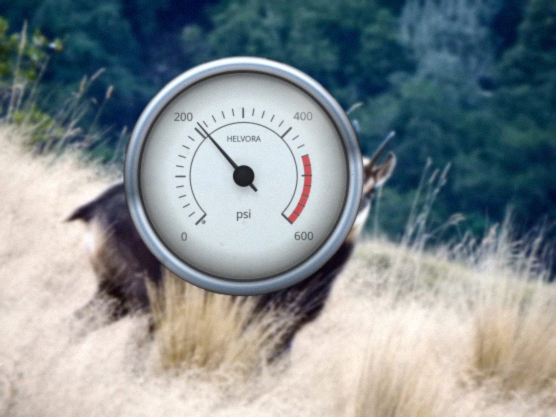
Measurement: 210
